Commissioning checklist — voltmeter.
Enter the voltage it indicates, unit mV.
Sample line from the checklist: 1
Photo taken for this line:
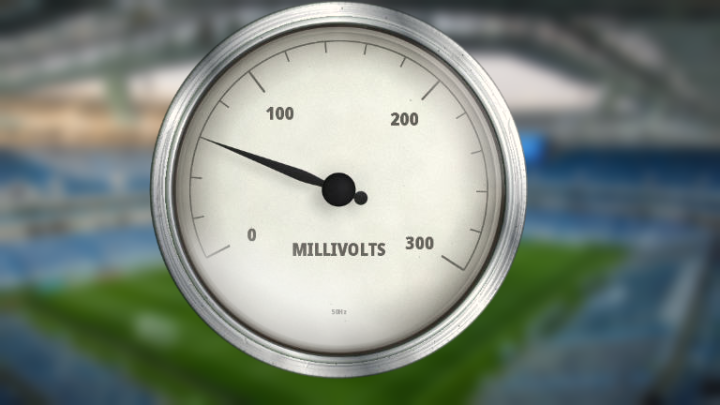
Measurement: 60
